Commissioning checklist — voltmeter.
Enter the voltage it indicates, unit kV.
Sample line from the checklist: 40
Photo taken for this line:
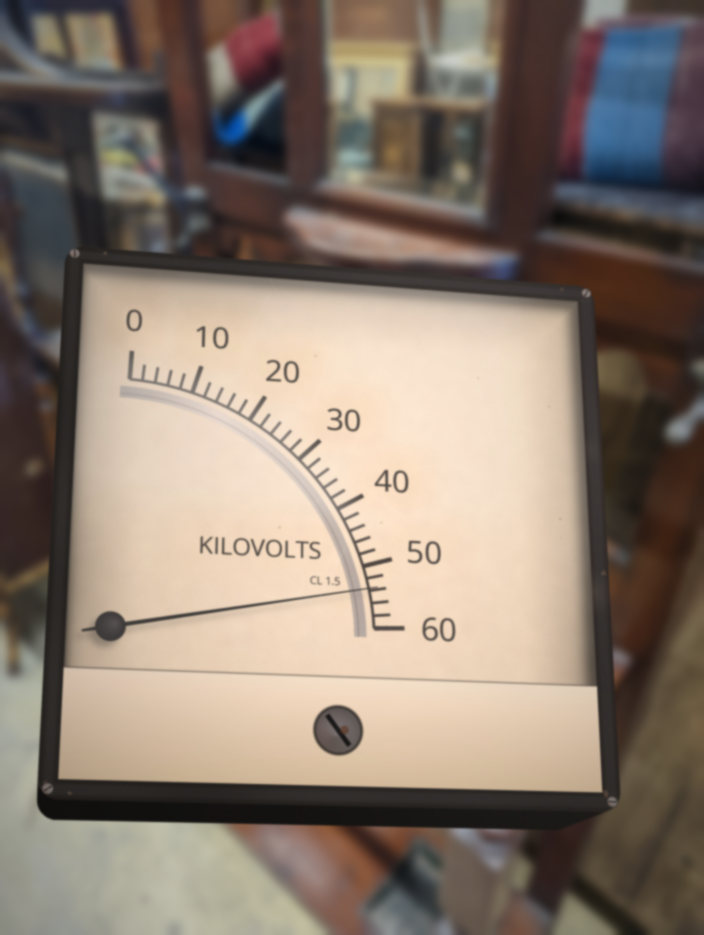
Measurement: 54
